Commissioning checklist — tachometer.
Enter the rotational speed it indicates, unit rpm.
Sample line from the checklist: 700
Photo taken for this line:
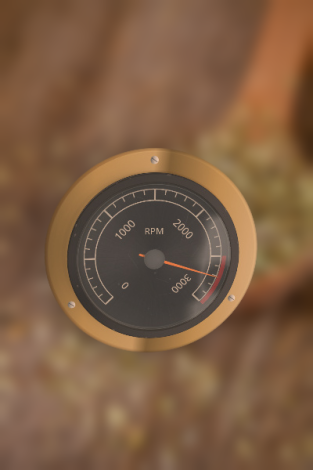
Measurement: 2700
